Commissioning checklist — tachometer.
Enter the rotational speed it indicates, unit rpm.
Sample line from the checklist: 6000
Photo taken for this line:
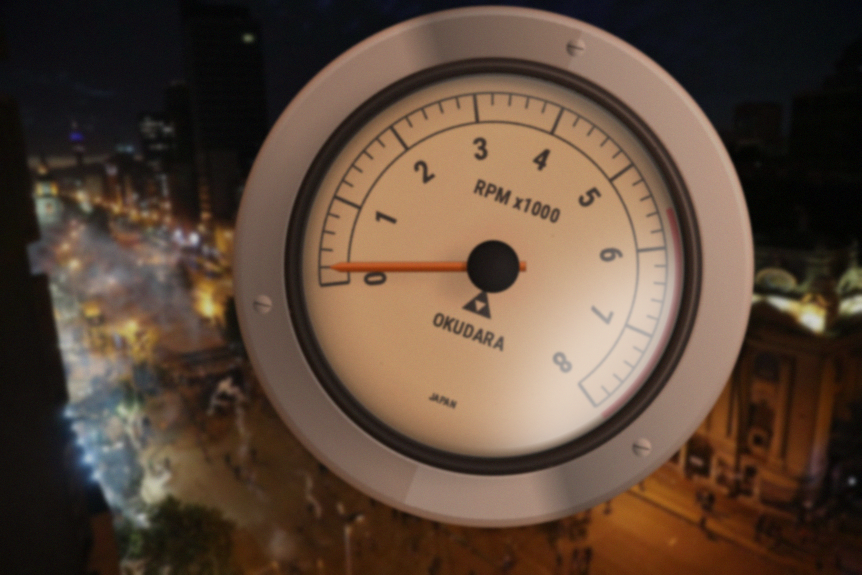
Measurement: 200
